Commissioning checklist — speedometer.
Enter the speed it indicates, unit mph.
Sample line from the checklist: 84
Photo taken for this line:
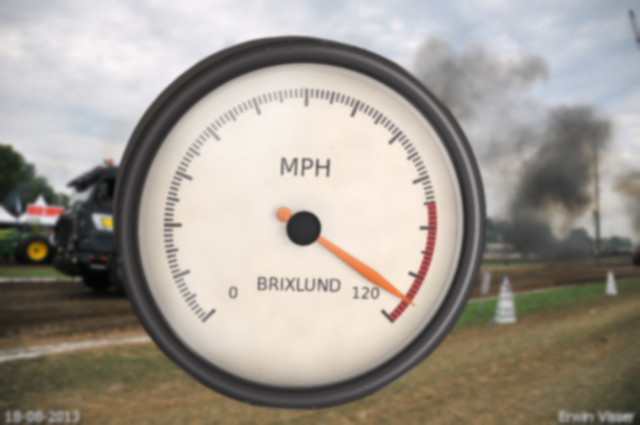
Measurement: 115
